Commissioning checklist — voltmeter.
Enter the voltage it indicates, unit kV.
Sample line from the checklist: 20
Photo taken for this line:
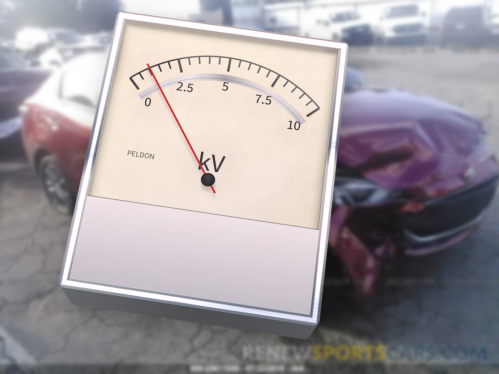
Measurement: 1
